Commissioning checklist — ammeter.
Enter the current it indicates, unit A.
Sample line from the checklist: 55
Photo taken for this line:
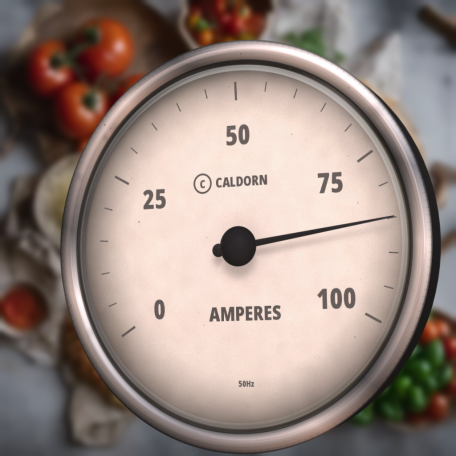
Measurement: 85
